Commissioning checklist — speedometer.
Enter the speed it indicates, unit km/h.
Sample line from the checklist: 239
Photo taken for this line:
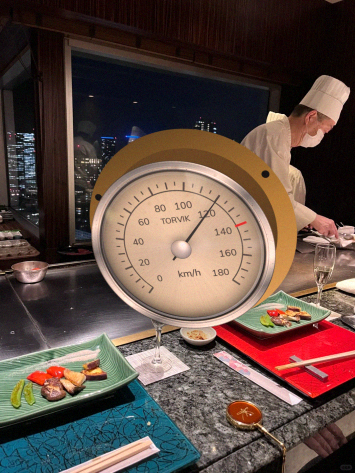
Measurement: 120
